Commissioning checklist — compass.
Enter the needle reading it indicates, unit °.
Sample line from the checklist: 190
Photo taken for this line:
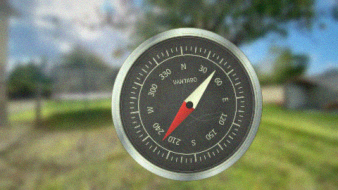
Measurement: 225
